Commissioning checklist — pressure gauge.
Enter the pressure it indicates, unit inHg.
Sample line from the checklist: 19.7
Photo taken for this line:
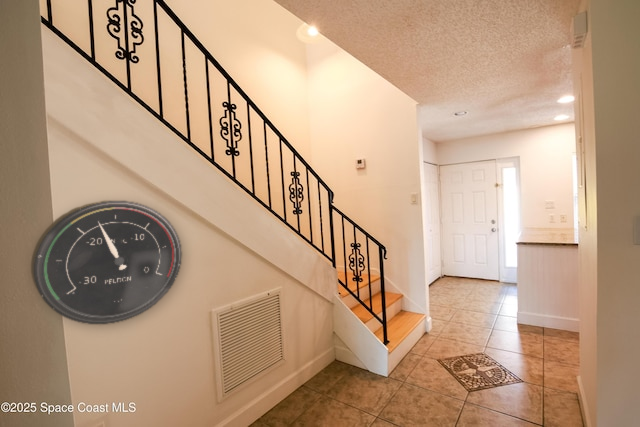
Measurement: -17.5
